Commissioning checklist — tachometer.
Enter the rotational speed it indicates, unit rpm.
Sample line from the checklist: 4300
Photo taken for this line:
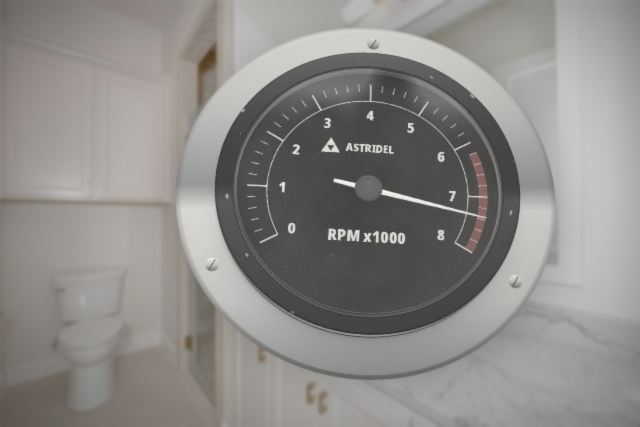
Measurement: 7400
